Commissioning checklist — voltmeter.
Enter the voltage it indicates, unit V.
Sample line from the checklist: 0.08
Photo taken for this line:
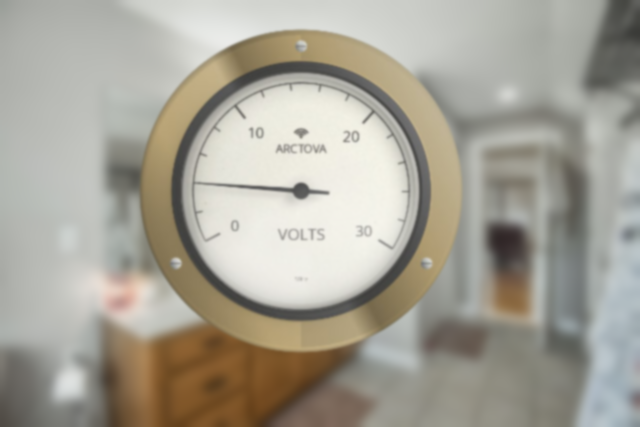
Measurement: 4
